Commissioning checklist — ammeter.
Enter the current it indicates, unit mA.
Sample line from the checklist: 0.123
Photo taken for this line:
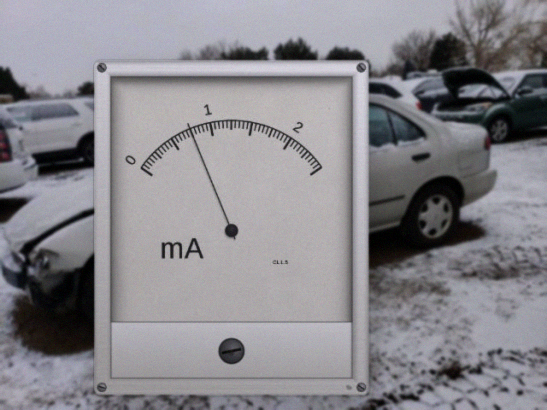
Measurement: 0.75
